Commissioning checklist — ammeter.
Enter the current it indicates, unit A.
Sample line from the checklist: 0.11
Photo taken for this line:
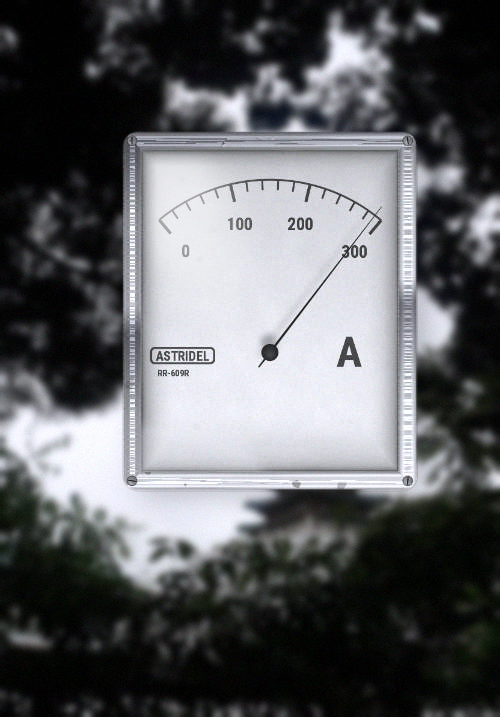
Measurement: 290
